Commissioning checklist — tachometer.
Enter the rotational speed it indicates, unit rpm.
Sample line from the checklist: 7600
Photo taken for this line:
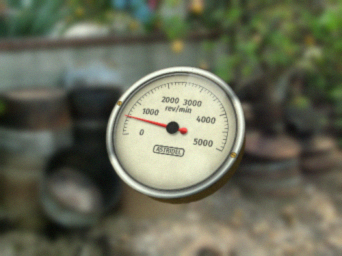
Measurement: 500
